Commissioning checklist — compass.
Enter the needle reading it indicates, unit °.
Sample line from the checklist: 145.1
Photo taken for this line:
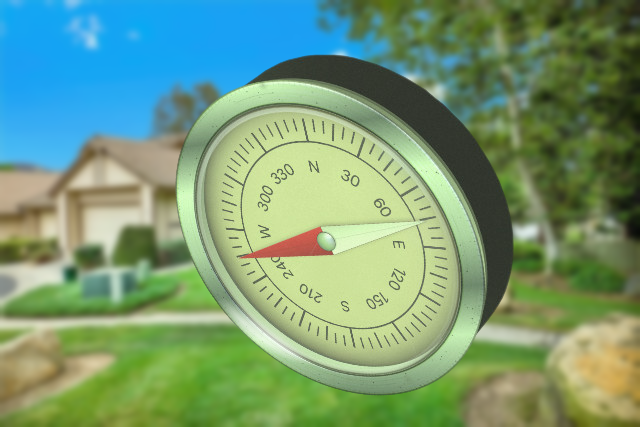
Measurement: 255
